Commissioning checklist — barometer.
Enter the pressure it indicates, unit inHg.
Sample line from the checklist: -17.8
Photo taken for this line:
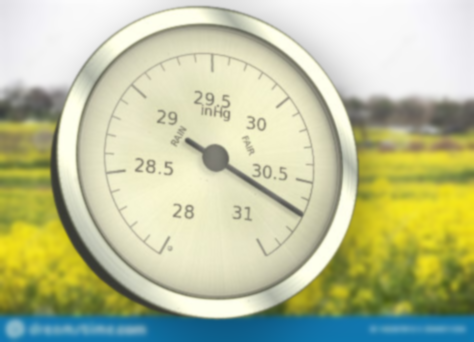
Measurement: 30.7
